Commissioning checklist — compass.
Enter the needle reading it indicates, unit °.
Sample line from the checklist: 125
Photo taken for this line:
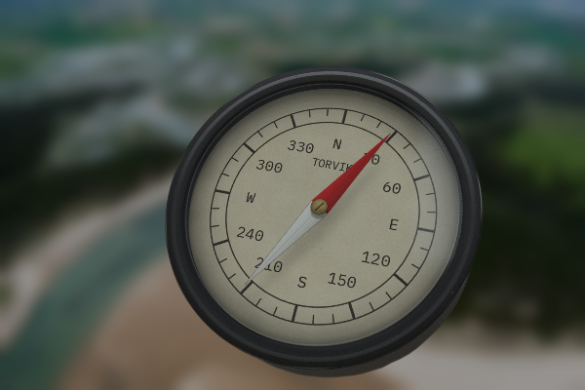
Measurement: 30
